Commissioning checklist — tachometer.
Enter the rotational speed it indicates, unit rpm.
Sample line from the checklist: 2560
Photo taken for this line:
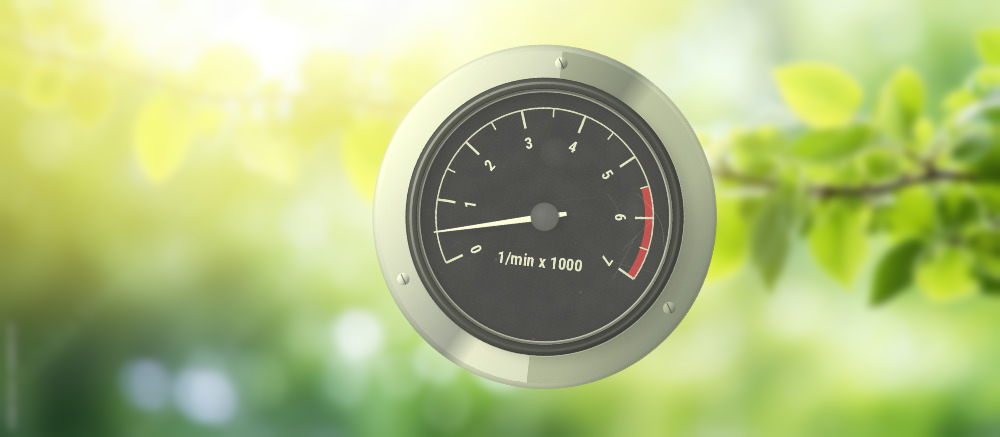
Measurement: 500
